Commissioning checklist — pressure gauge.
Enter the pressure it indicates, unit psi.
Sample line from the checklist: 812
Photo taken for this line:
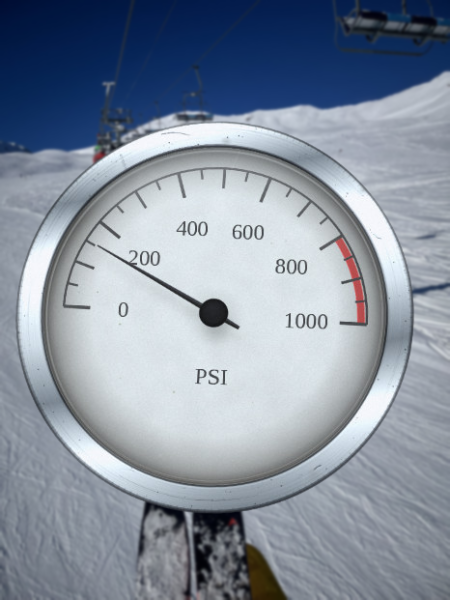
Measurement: 150
